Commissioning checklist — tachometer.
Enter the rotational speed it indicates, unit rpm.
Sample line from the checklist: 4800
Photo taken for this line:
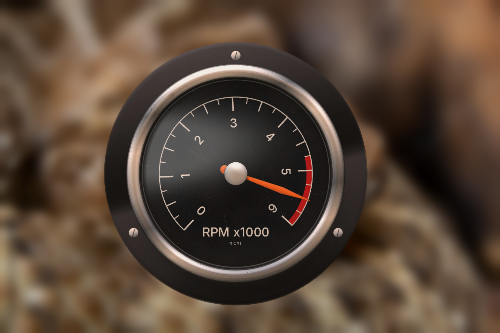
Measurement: 5500
